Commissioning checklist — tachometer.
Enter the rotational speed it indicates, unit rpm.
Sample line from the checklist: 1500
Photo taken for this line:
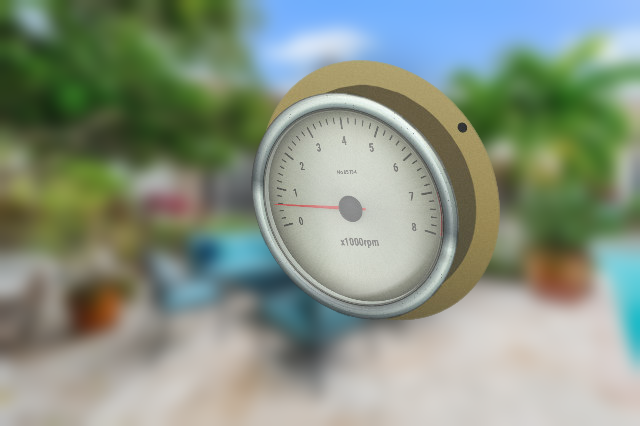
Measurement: 600
